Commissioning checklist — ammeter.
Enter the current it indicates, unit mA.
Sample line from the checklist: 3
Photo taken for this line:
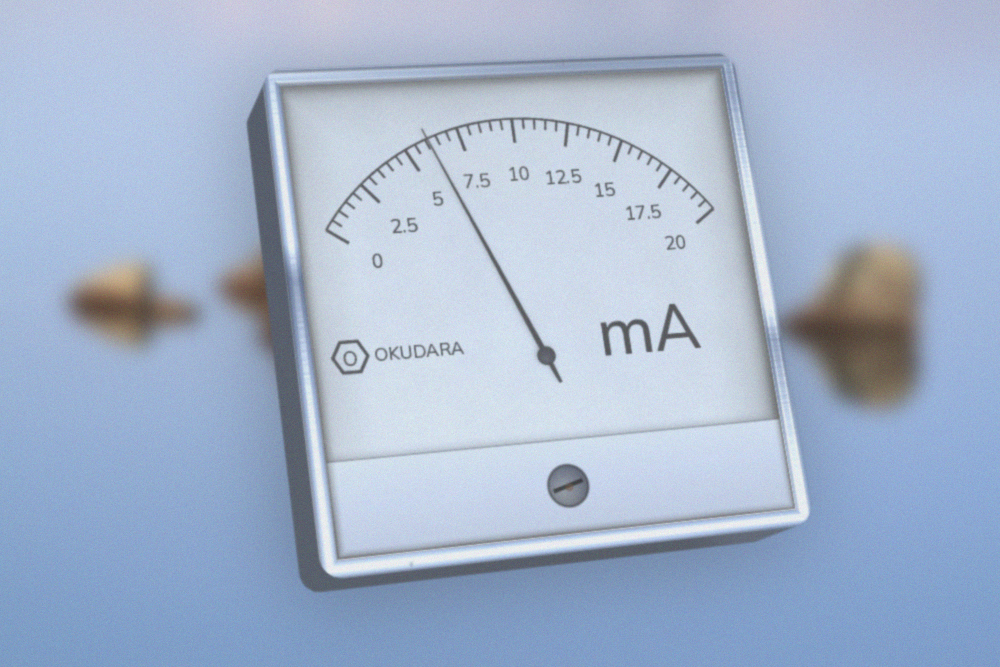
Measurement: 6
